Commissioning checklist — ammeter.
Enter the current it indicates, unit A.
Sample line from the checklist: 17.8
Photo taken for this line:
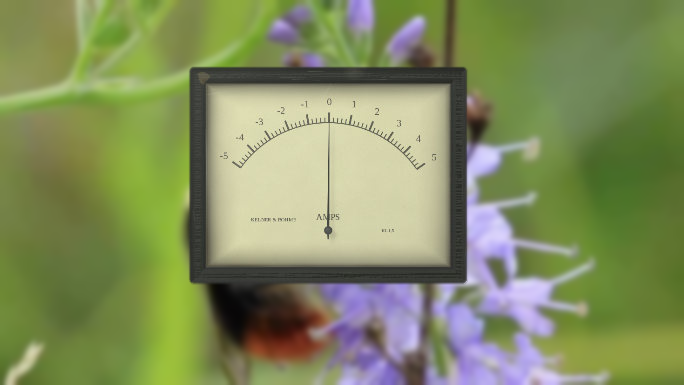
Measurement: 0
